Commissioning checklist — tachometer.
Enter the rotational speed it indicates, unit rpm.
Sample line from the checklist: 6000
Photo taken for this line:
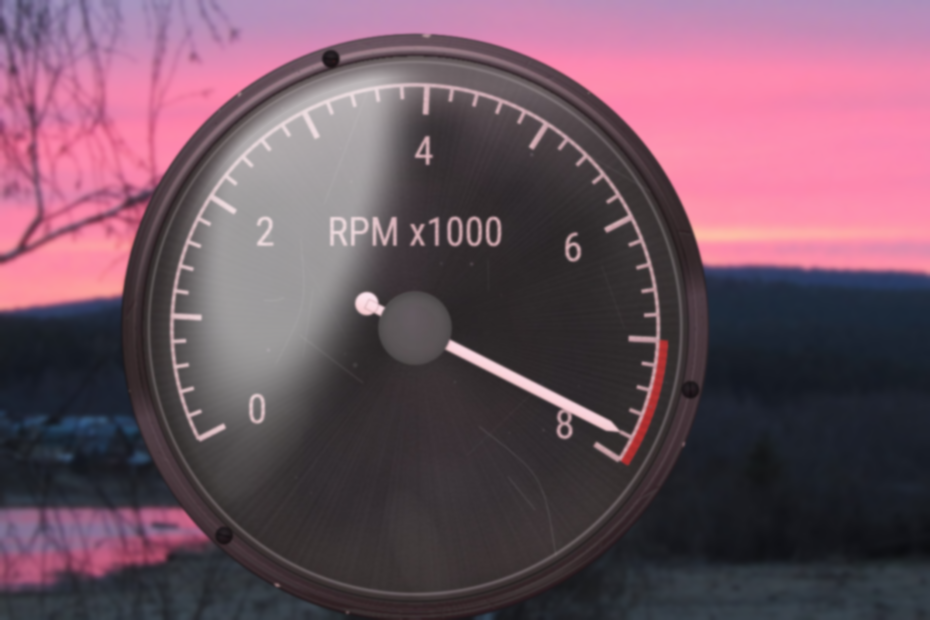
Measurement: 7800
